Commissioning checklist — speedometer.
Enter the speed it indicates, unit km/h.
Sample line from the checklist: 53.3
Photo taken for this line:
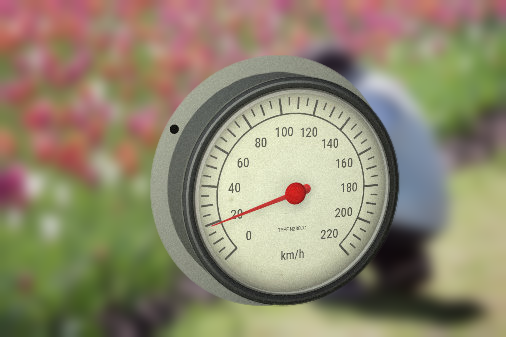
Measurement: 20
